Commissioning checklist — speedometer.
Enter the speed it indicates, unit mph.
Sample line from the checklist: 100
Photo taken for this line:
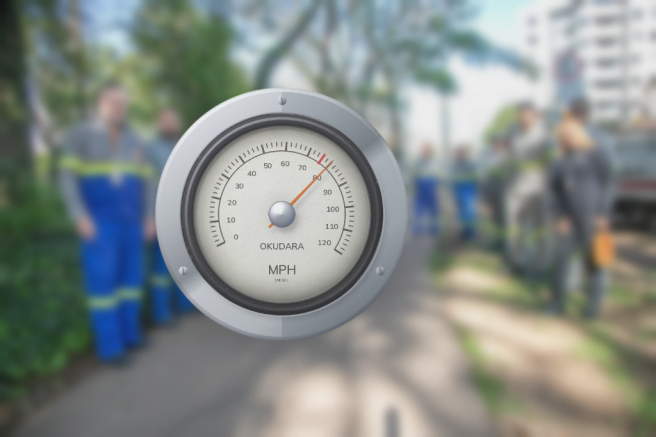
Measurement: 80
